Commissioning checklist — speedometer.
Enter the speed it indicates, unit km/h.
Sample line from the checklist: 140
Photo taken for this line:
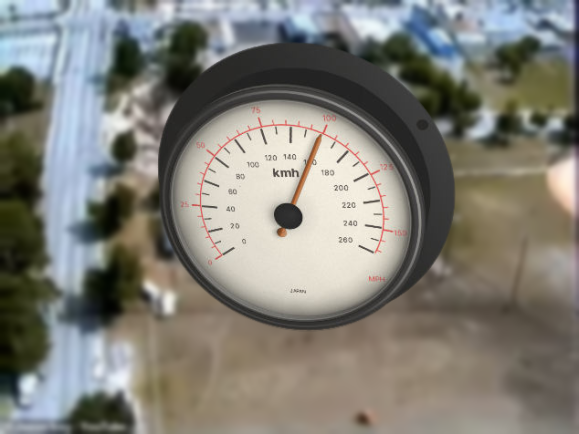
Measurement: 160
